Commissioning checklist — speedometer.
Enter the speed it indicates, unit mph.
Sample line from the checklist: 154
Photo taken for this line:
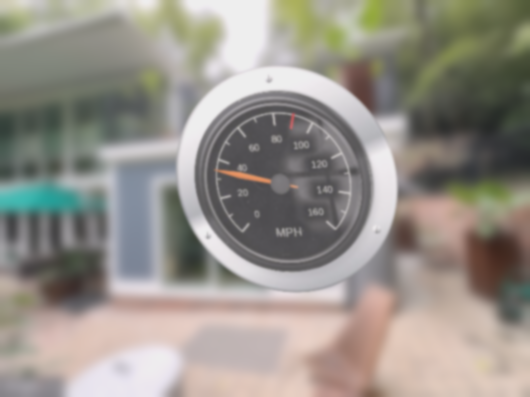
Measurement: 35
